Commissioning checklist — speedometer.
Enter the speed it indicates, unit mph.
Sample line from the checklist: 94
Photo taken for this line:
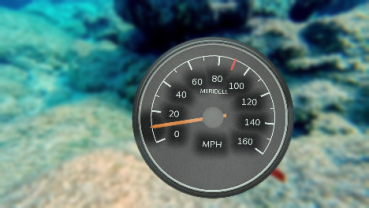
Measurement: 10
